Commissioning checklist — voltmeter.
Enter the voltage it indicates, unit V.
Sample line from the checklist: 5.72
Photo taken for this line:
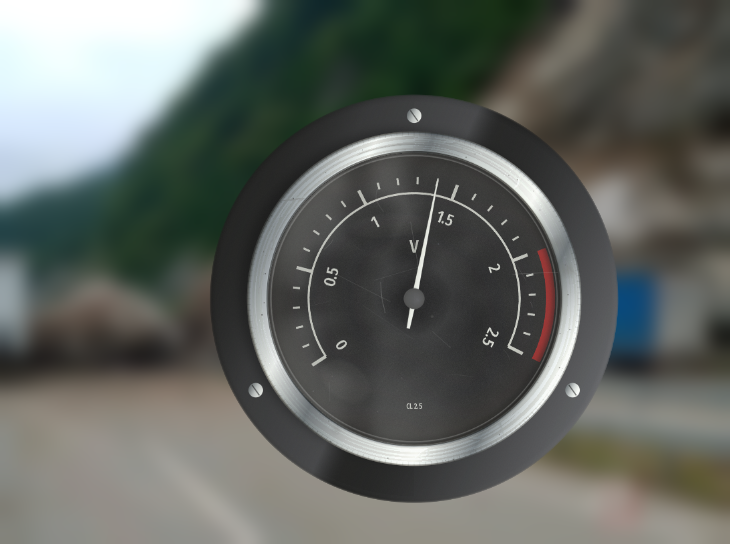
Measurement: 1.4
